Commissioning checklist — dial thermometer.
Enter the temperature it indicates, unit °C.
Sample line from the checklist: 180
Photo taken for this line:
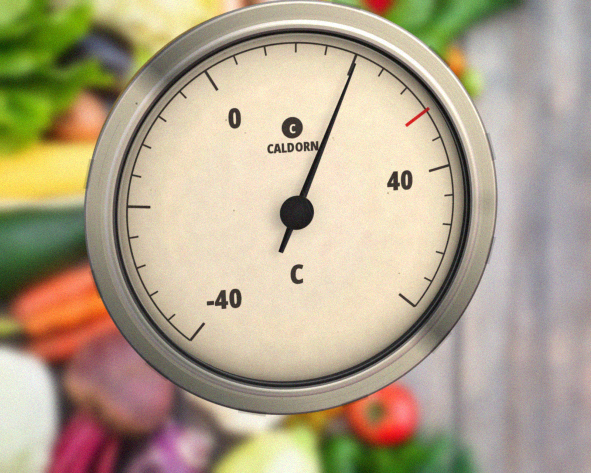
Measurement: 20
